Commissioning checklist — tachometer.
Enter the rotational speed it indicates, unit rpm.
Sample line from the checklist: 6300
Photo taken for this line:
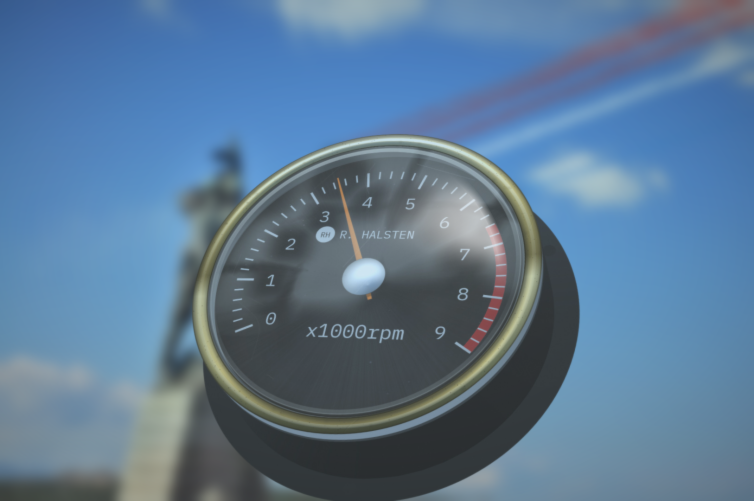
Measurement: 3500
